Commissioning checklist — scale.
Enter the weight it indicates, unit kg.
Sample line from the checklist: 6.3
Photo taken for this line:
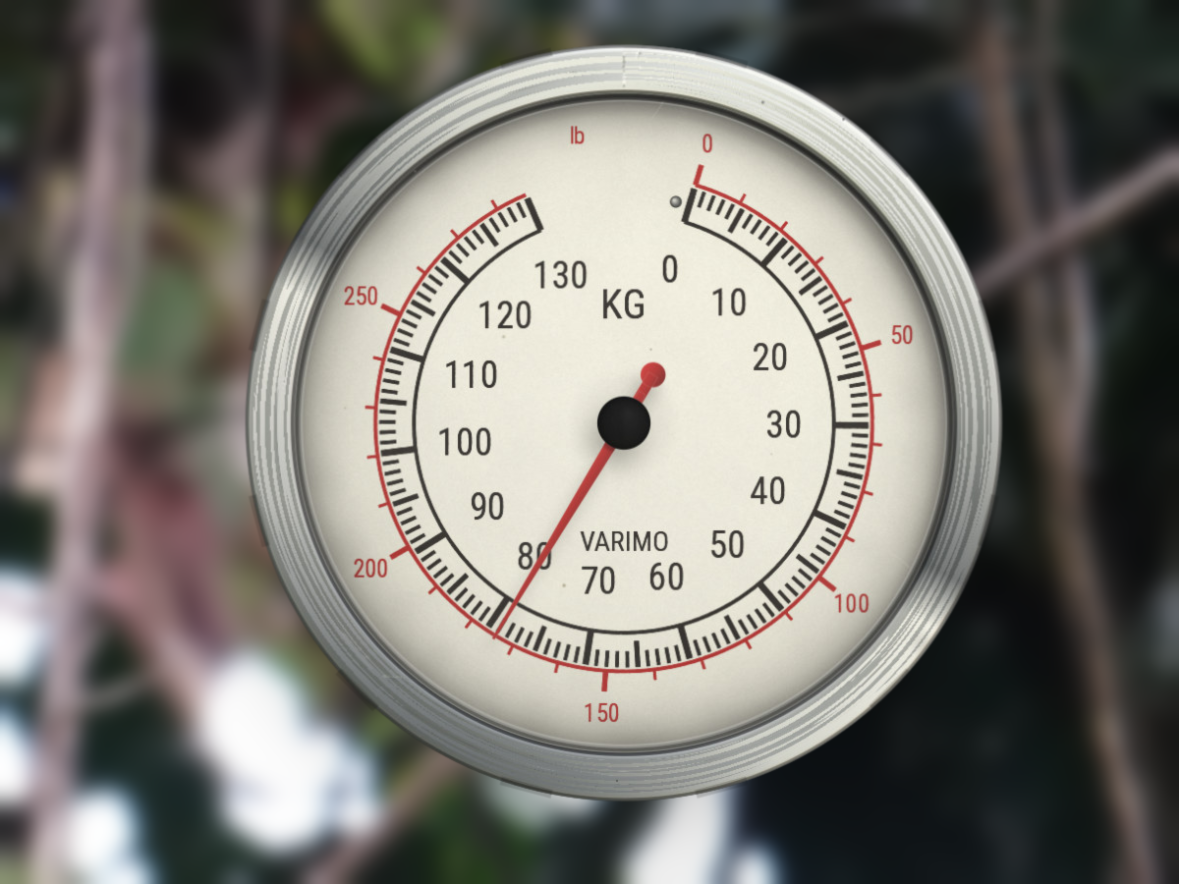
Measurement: 79
